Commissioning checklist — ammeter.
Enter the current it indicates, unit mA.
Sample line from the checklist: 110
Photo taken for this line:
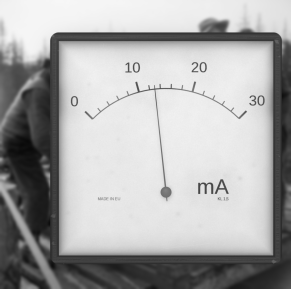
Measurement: 13
